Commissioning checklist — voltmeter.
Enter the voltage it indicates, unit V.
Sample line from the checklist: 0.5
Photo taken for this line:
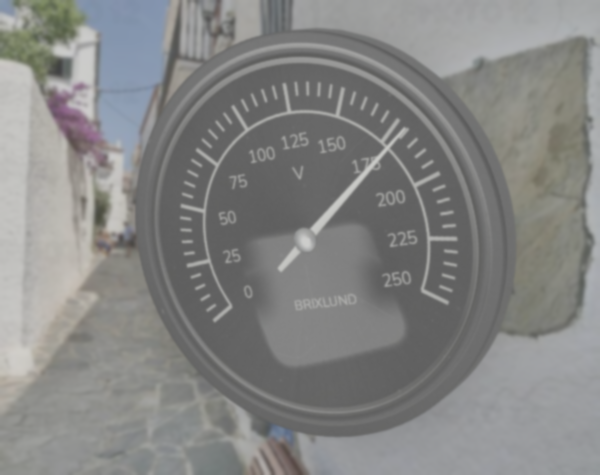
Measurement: 180
